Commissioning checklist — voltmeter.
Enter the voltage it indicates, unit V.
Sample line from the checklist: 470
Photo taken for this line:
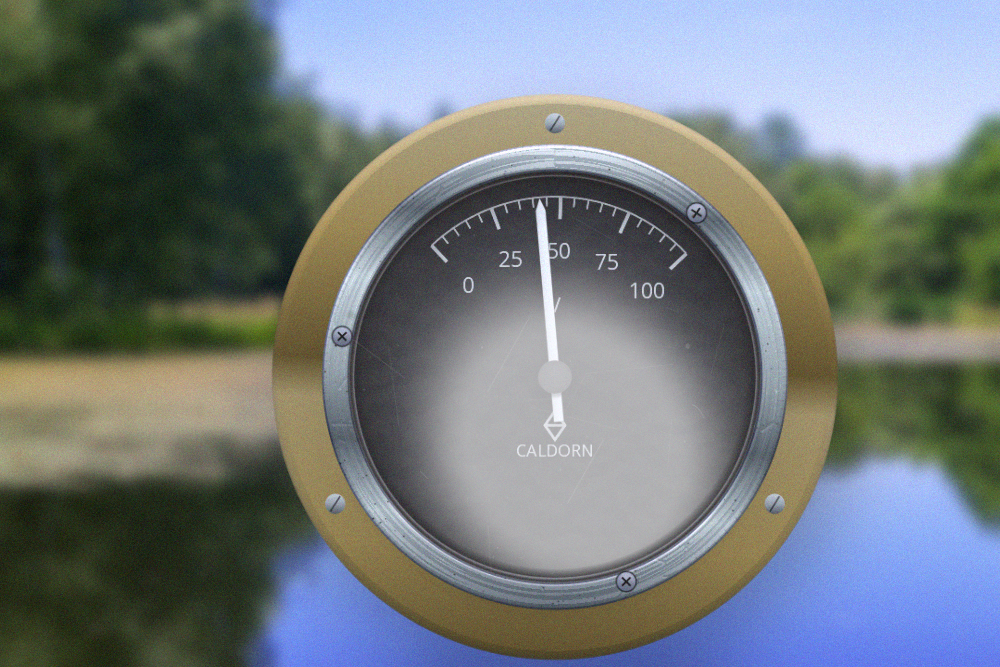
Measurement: 42.5
